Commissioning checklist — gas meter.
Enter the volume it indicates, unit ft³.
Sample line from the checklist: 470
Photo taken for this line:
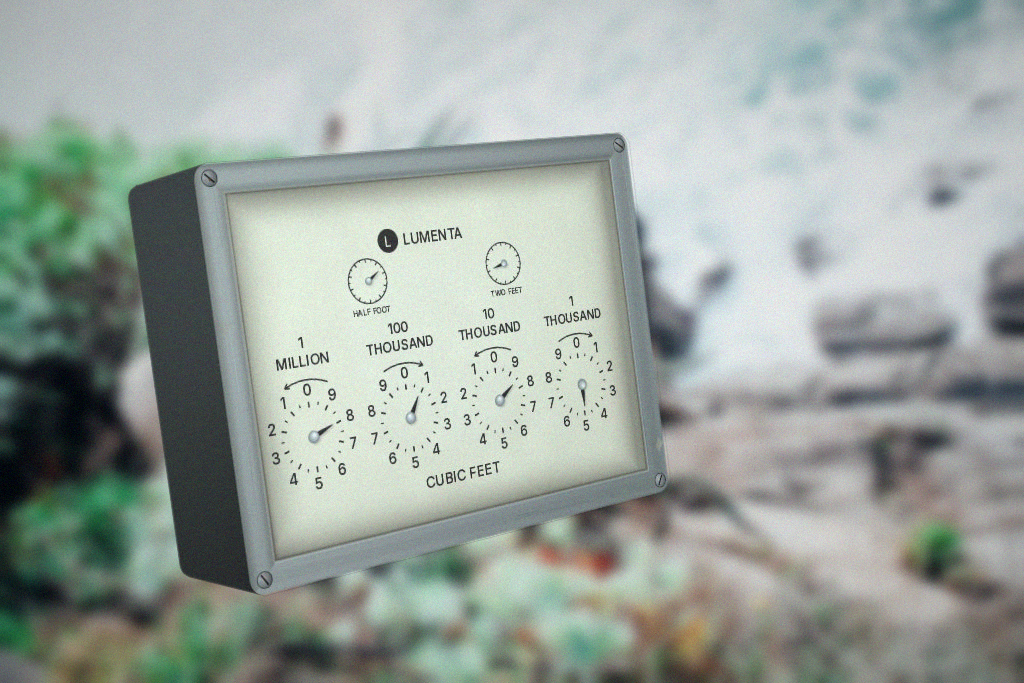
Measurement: 808500
